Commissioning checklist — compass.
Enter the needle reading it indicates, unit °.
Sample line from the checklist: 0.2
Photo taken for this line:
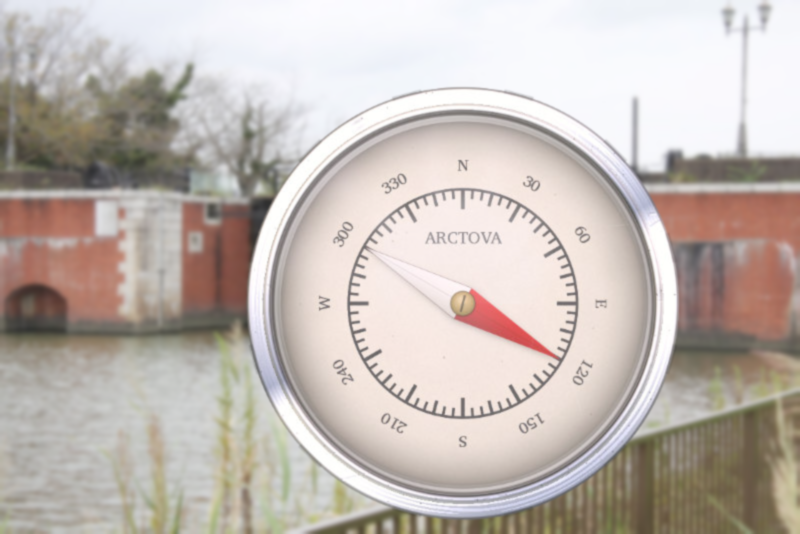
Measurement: 120
